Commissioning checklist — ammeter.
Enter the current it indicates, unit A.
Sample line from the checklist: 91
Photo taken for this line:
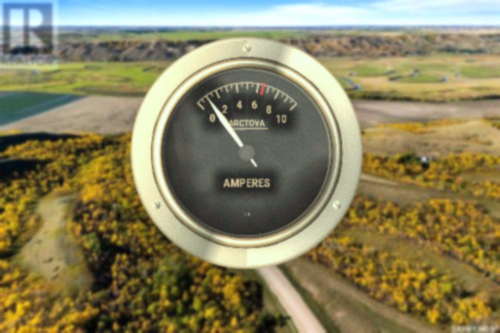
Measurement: 1
